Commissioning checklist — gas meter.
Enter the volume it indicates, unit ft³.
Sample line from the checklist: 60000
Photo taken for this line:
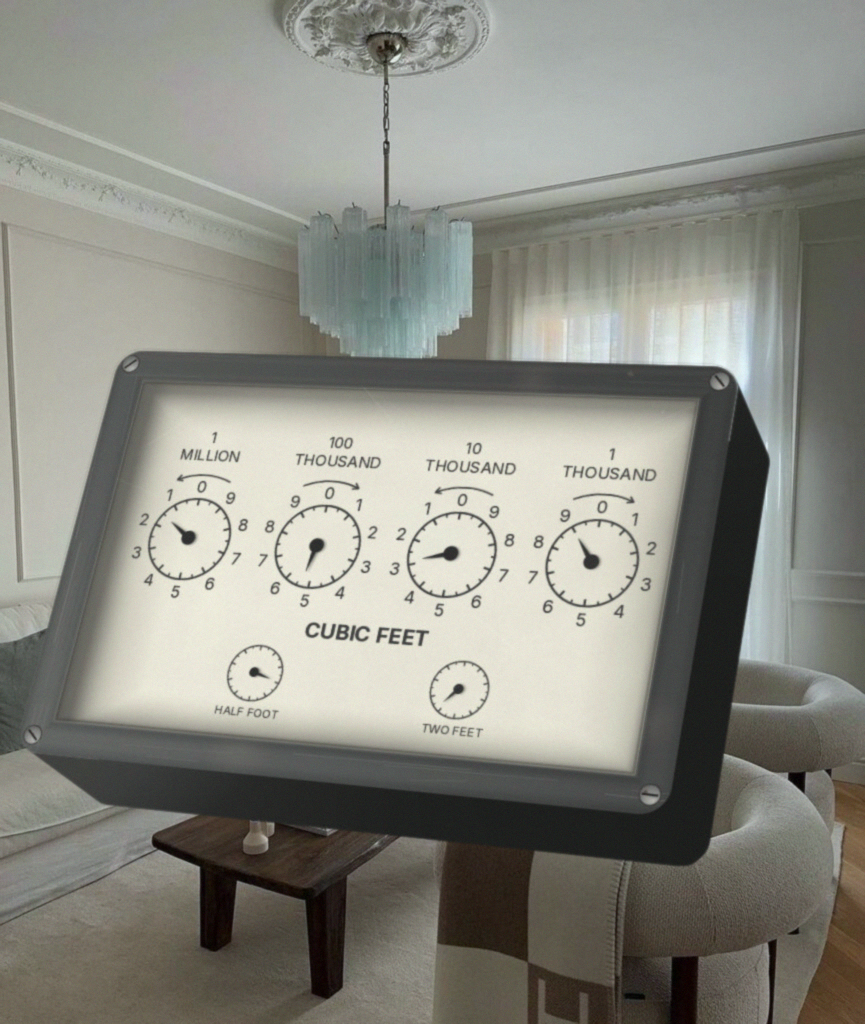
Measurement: 152900
